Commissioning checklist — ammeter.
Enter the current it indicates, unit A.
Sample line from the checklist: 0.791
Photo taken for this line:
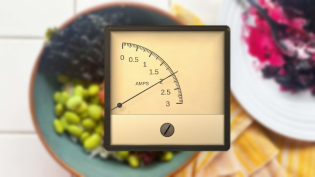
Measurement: 2
